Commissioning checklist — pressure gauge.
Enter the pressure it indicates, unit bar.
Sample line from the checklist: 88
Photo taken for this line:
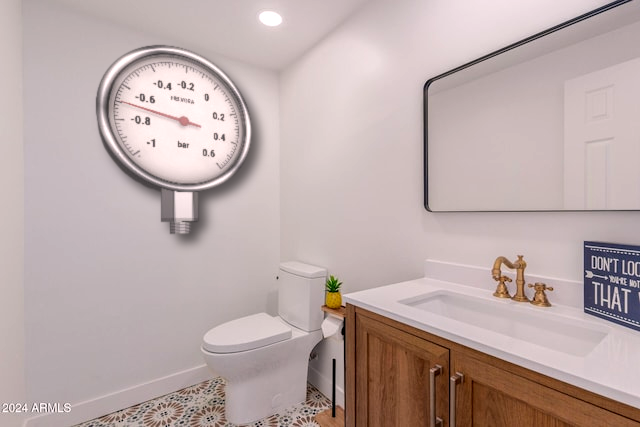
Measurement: -0.7
